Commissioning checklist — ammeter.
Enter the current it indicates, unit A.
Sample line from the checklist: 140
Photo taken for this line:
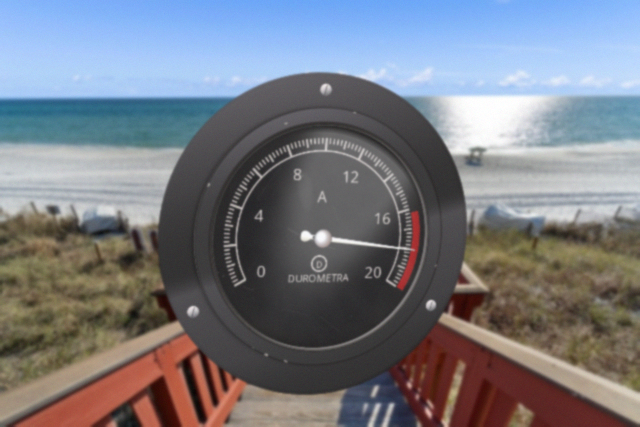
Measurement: 18
